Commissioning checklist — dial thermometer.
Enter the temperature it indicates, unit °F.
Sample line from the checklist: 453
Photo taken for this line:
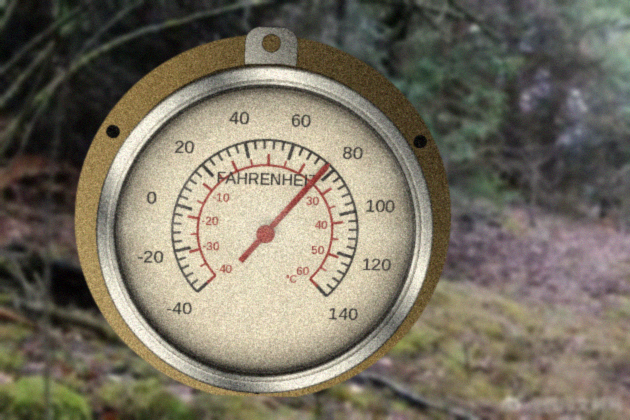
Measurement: 76
